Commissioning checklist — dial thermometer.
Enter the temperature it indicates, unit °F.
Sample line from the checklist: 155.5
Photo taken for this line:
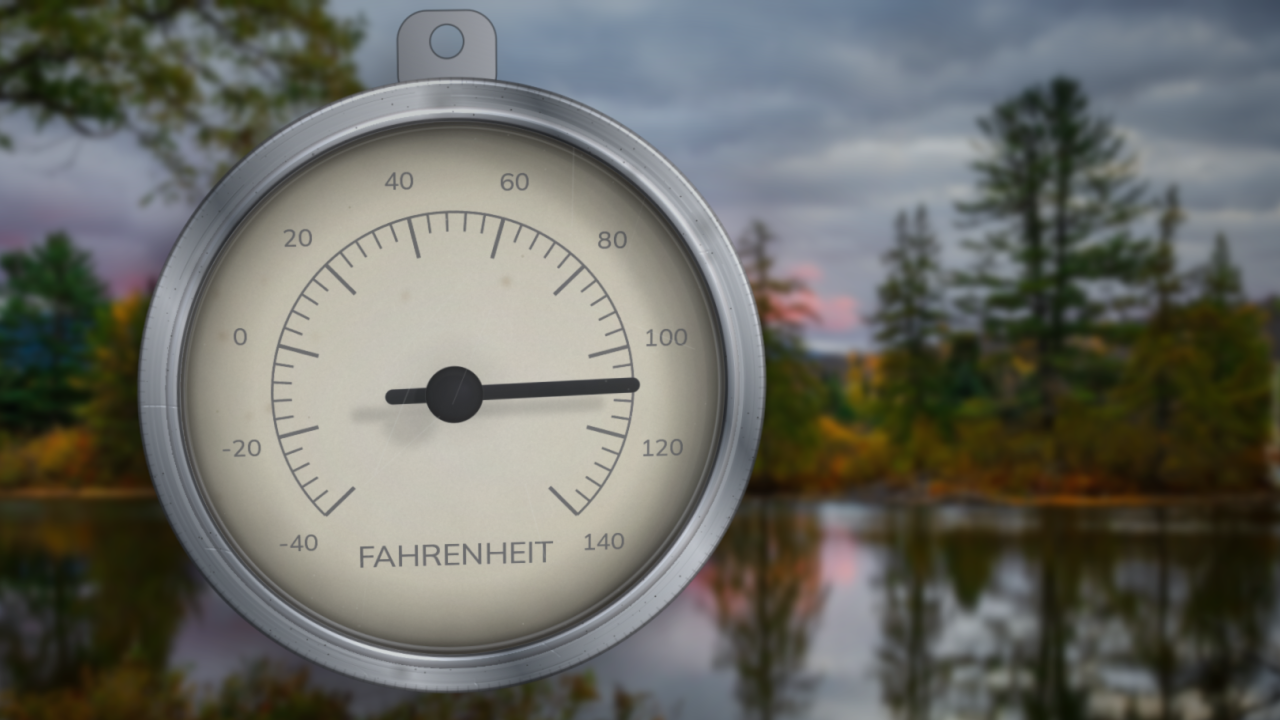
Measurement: 108
